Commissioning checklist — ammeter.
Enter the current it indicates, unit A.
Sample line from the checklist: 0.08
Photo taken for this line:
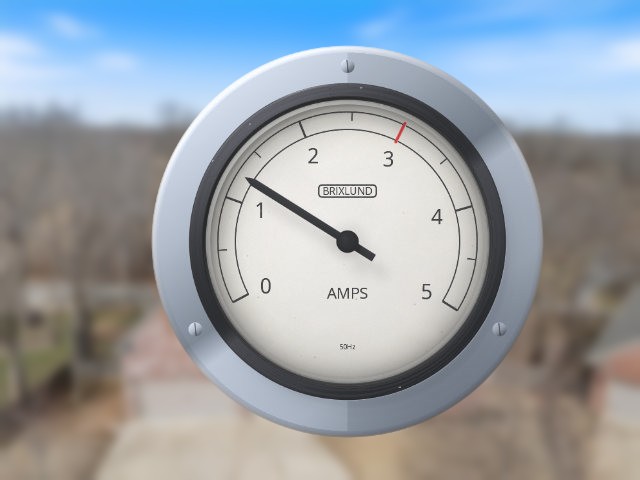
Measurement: 1.25
